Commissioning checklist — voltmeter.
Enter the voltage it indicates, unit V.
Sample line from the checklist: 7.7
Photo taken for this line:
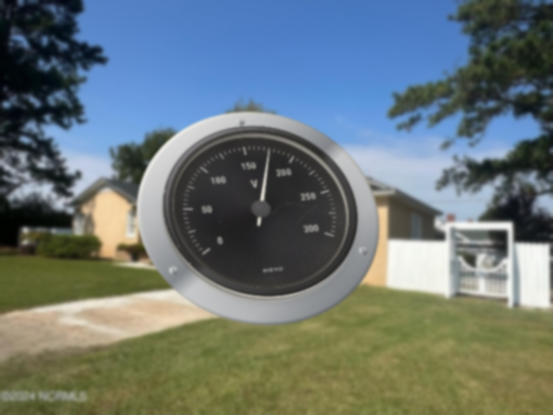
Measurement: 175
